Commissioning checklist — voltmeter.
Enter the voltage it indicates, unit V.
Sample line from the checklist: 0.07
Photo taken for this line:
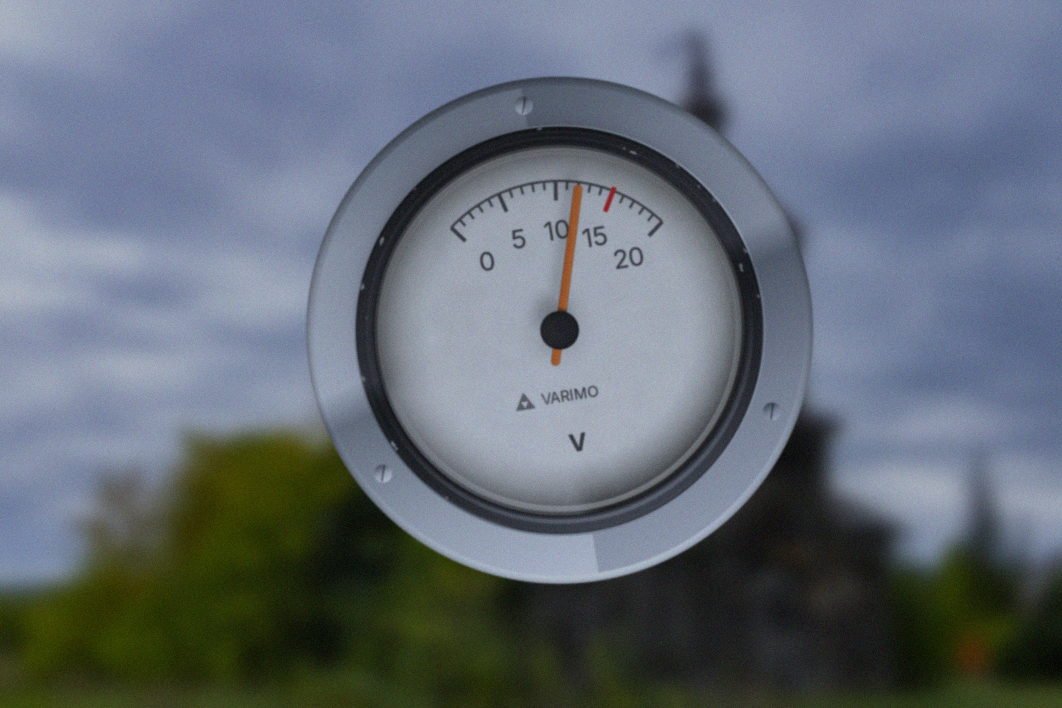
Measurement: 12
